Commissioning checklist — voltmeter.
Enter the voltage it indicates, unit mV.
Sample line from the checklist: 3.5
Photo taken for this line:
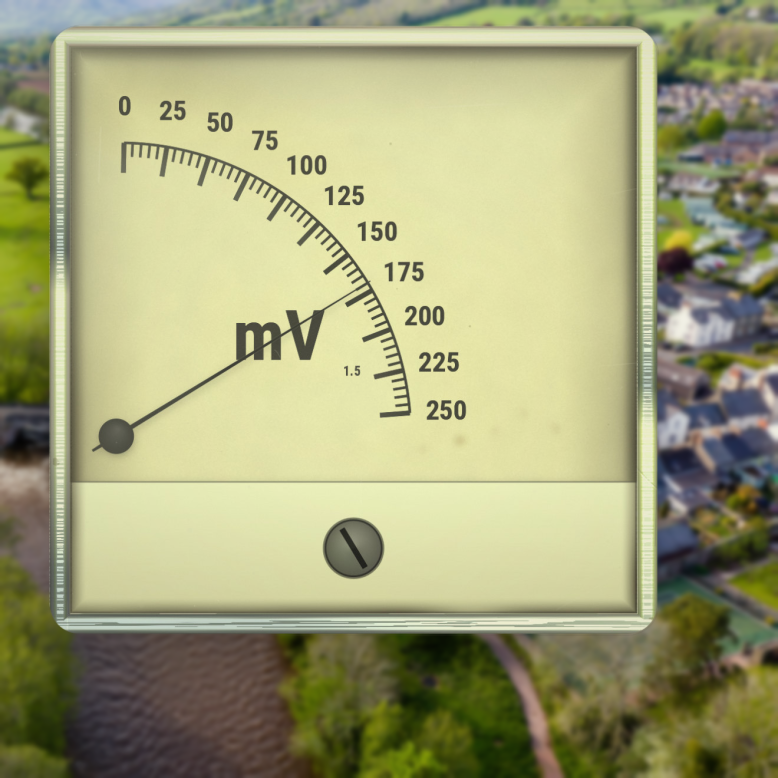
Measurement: 170
